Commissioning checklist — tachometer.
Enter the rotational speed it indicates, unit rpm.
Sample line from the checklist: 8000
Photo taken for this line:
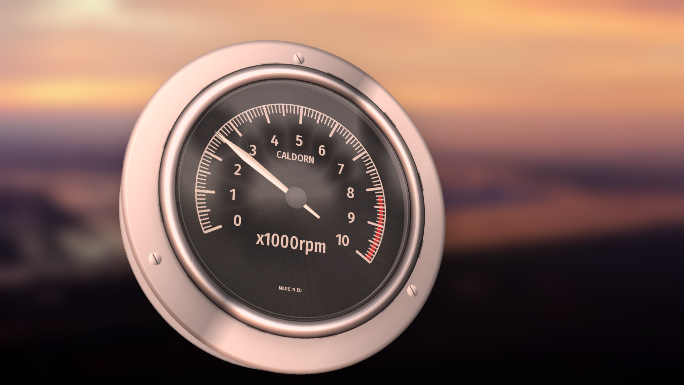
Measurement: 2500
